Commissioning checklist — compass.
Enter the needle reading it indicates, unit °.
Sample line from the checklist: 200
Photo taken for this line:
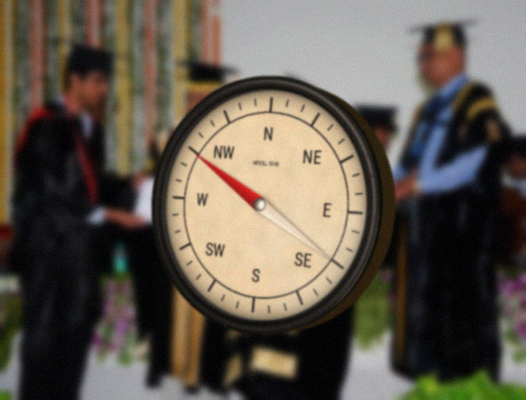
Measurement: 300
